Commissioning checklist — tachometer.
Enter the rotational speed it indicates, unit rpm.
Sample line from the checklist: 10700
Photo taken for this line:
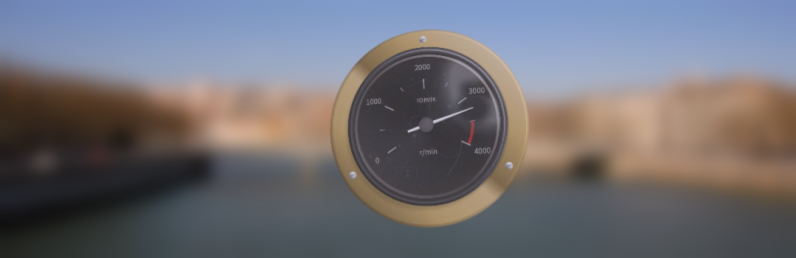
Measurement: 3250
